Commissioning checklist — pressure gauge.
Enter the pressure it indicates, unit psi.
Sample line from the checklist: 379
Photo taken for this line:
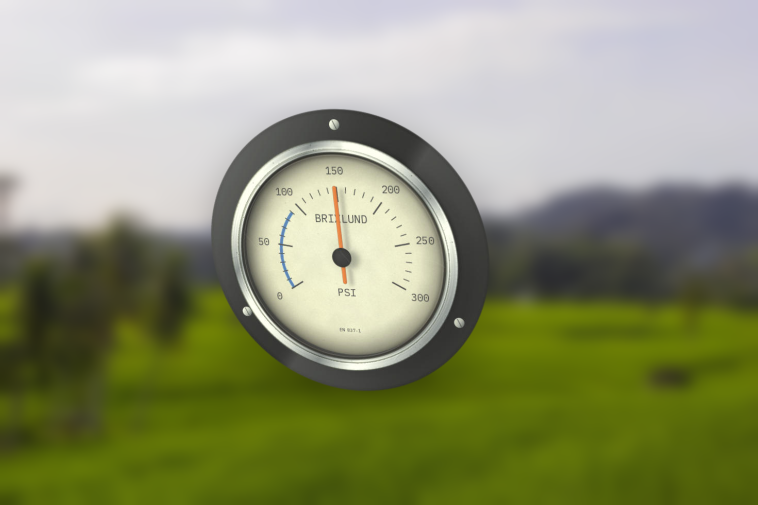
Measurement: 150
